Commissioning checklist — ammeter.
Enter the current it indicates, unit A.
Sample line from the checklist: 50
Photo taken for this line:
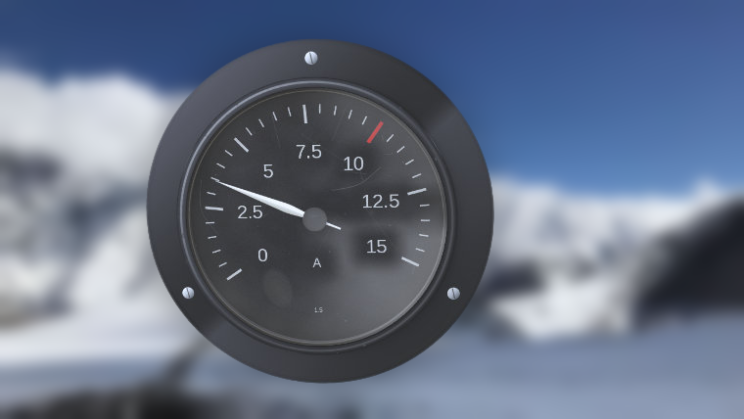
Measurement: 3.5
